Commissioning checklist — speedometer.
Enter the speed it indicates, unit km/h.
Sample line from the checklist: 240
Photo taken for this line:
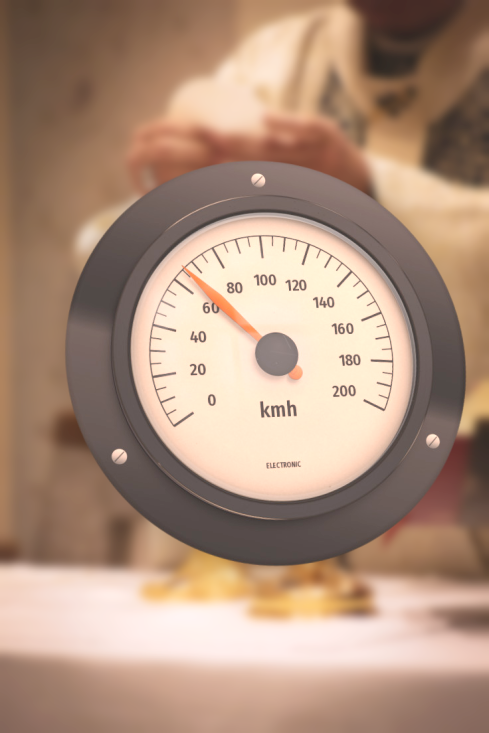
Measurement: 65
